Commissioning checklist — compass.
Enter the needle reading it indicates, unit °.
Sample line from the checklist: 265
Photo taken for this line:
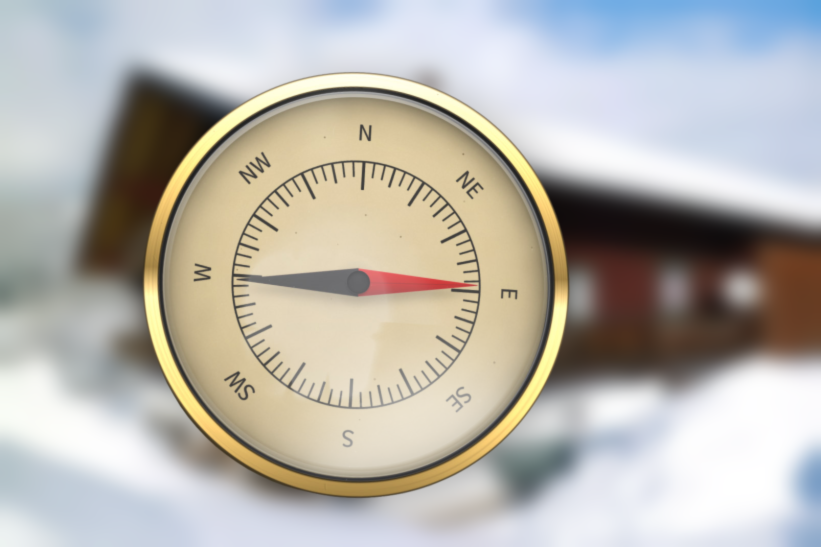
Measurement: 87.5
